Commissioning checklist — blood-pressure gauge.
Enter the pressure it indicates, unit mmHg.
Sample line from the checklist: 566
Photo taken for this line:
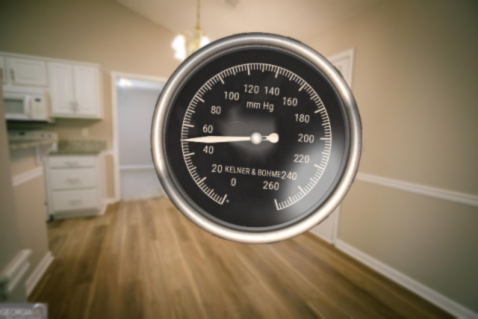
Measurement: 50
